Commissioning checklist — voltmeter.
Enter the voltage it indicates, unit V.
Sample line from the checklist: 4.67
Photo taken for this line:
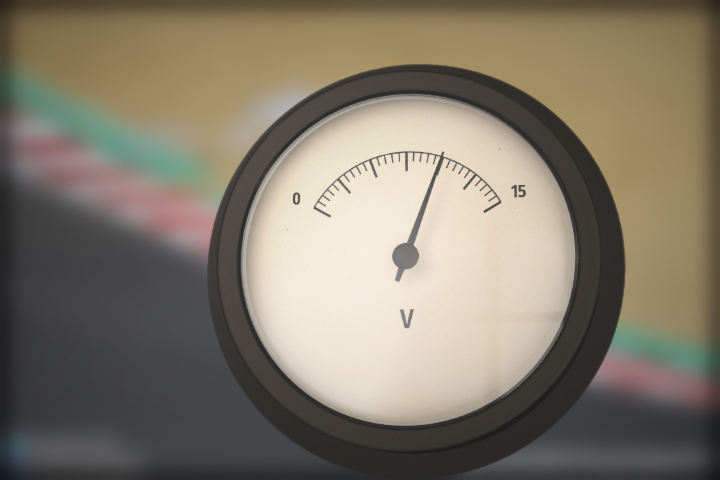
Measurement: 10
